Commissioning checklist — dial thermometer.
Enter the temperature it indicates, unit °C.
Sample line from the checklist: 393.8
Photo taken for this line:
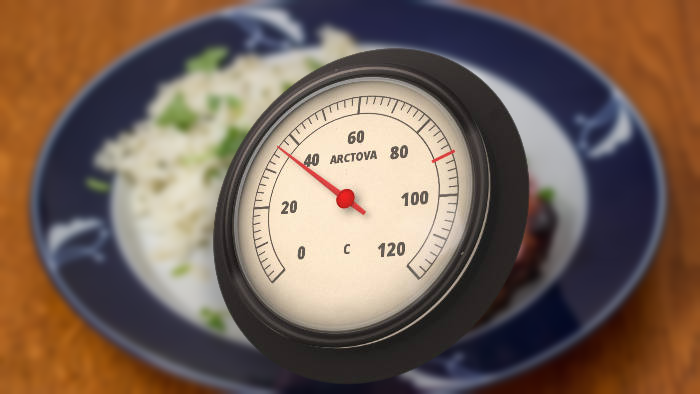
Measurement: 36
